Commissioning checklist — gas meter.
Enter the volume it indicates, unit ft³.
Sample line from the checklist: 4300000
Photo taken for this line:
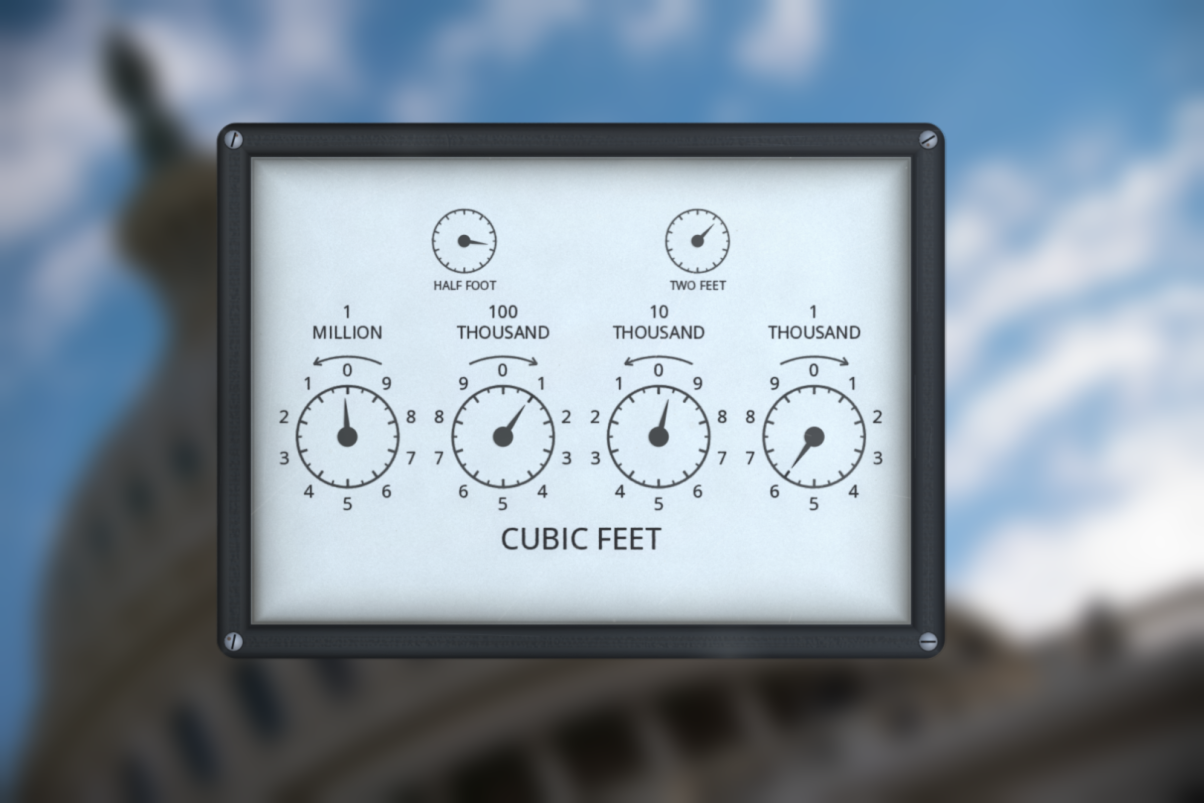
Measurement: 9600
